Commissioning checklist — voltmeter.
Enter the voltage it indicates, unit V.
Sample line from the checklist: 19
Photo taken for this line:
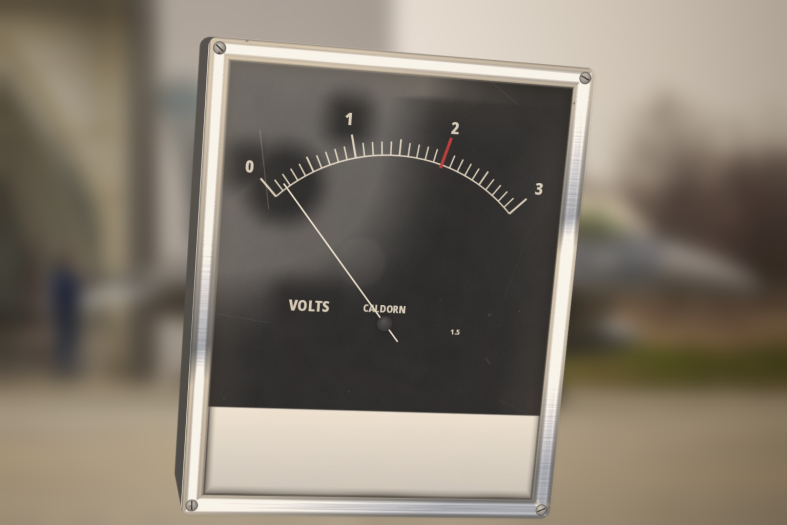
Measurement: 0.15
